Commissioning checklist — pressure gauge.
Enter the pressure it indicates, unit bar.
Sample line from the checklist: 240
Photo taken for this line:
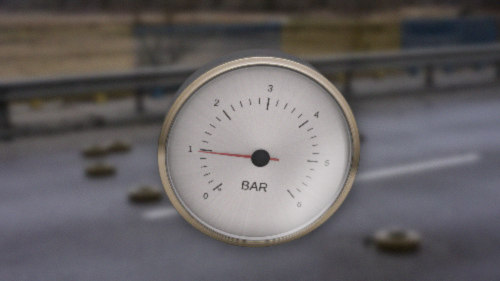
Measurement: 1
